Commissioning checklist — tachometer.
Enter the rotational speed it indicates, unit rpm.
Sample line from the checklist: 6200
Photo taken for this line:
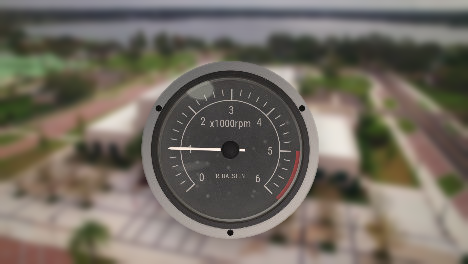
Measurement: 1000
